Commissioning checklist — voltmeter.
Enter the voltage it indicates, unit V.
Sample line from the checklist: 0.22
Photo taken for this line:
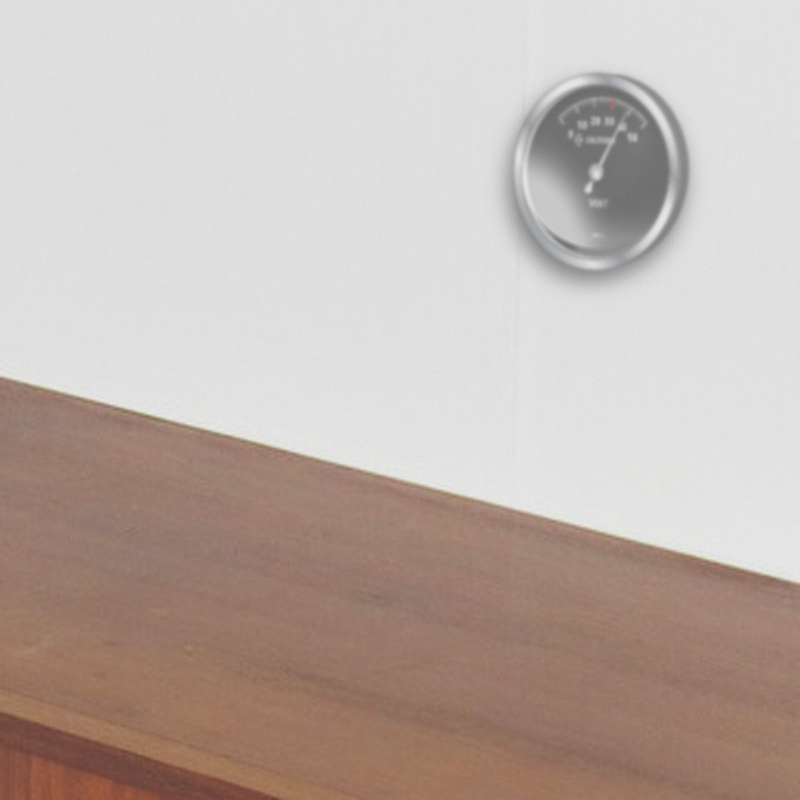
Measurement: 40
